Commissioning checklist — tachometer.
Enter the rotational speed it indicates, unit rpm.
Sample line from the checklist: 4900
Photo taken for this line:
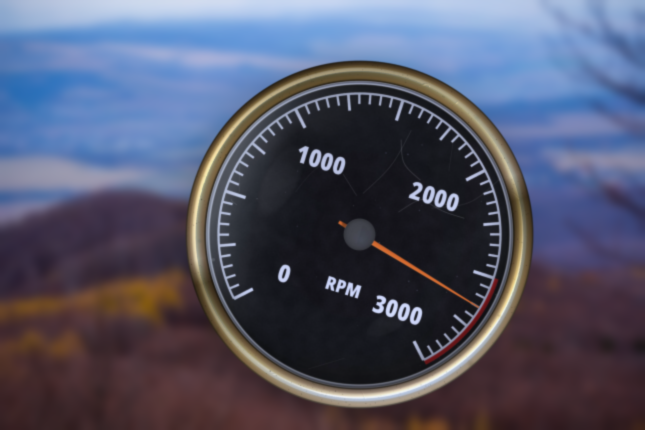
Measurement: 2650
